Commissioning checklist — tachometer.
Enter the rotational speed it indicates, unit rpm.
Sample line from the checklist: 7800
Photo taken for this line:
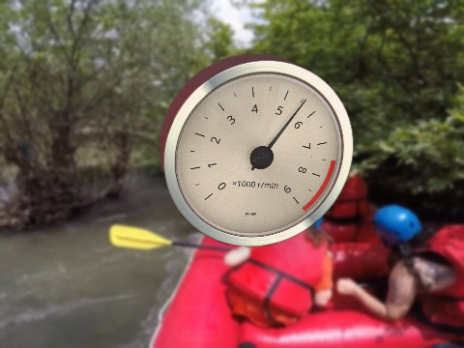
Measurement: 5500
